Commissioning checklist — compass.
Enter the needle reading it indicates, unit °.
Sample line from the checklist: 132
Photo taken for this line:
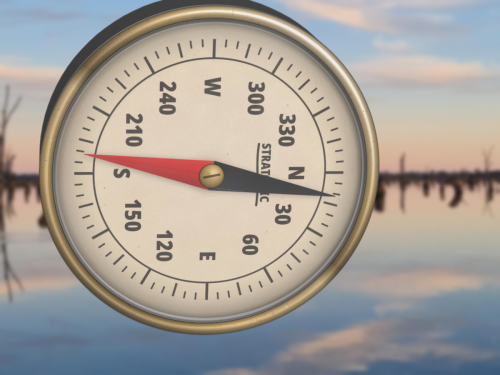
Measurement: 190
